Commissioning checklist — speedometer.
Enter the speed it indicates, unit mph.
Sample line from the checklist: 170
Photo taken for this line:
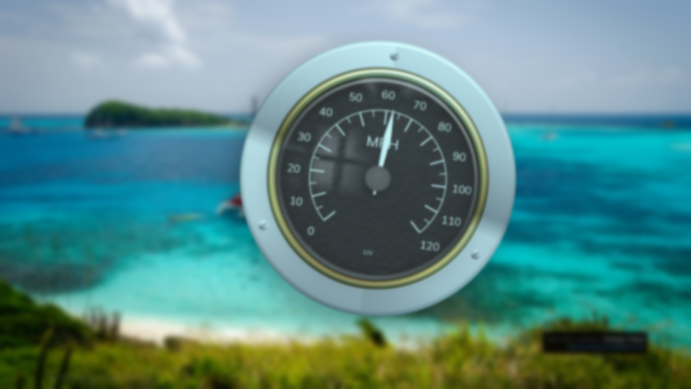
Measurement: 62.5
